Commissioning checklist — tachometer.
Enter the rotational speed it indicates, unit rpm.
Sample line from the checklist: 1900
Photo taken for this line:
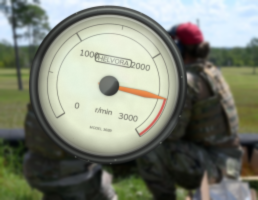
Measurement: 2500
